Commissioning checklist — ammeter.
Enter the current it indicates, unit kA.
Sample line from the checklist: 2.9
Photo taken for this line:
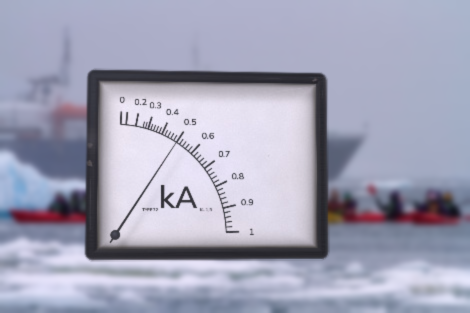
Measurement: 0.5
